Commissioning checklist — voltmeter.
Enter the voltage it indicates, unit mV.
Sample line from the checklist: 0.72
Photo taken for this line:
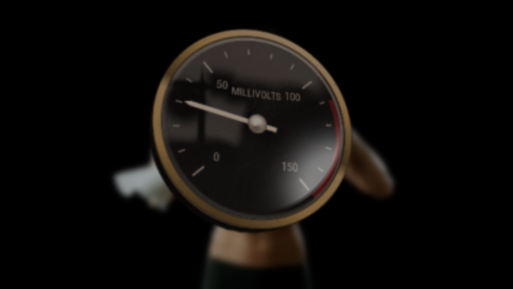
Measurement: 30
